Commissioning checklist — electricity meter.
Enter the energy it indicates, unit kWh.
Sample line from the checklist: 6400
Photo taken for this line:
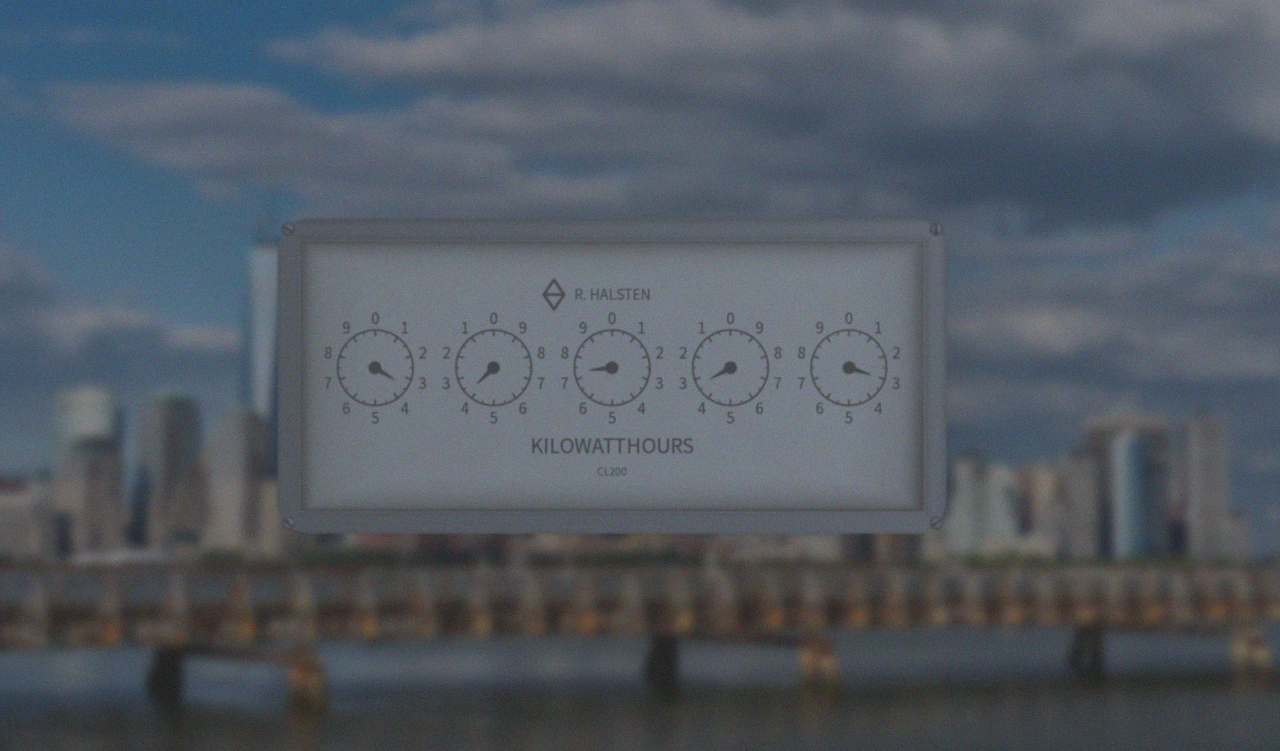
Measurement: 33733
